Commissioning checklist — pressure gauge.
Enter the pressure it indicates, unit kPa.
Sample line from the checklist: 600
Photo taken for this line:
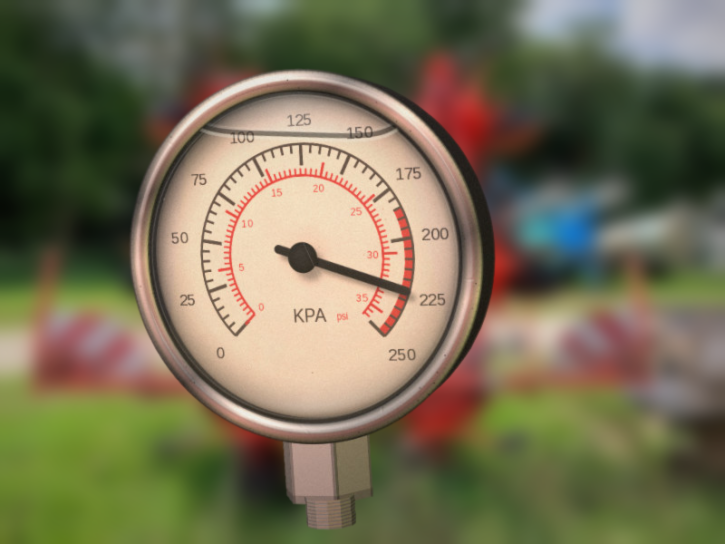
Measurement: 225
